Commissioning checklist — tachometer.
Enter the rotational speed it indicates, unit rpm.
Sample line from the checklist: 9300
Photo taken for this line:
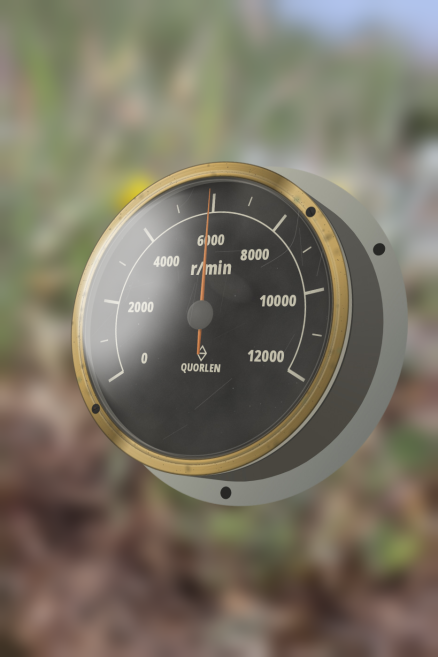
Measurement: 6000
